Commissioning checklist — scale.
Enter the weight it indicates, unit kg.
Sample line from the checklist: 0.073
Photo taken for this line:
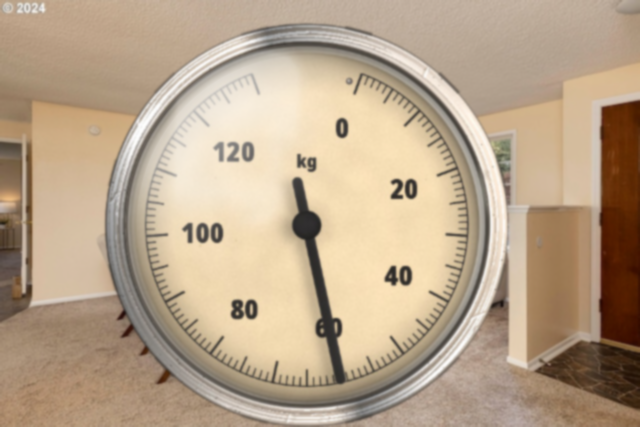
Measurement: 60
